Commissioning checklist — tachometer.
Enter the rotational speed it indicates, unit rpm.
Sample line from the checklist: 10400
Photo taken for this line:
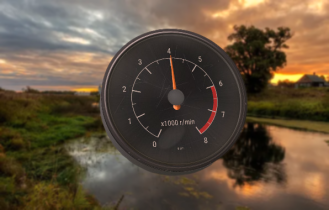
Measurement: 4000
